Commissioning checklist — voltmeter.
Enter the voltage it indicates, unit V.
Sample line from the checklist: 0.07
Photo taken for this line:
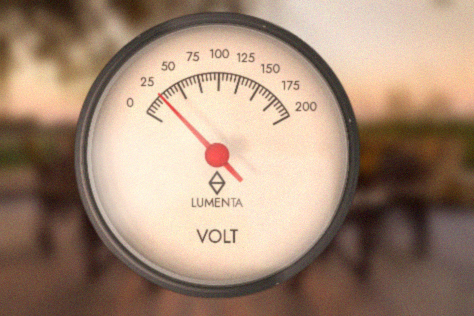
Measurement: 25
